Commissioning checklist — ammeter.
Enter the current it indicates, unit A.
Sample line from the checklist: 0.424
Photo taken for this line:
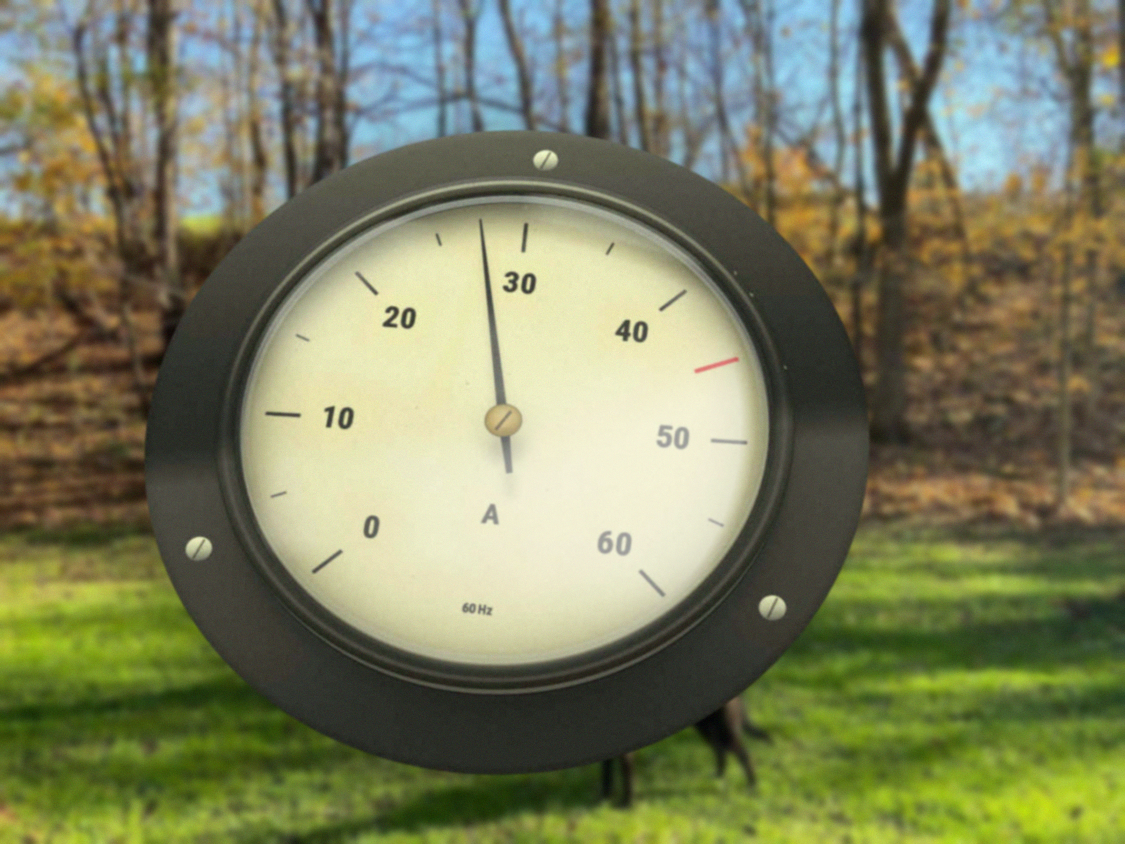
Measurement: 27.5
